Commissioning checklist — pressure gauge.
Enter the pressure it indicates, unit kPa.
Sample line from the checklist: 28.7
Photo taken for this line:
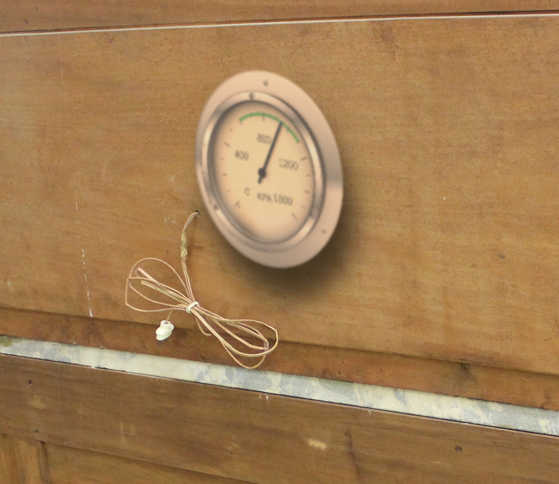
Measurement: 950
